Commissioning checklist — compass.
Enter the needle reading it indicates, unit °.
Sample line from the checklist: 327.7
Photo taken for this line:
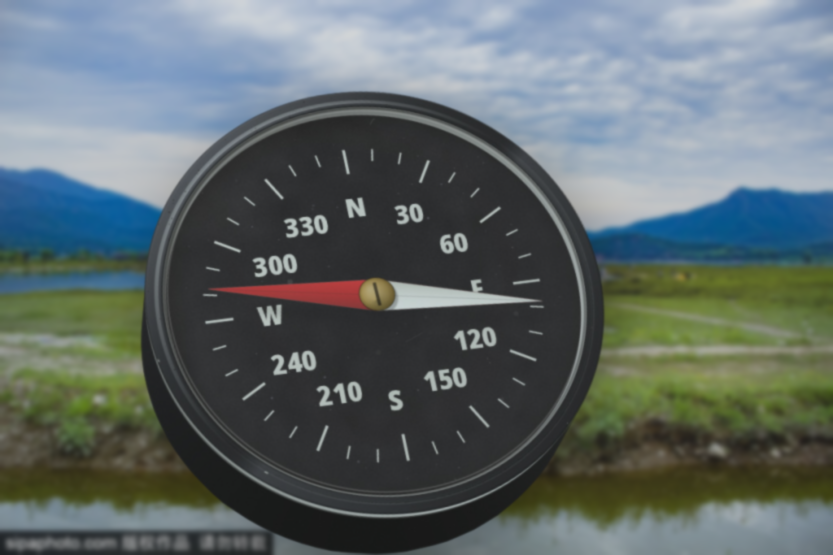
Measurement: 280
